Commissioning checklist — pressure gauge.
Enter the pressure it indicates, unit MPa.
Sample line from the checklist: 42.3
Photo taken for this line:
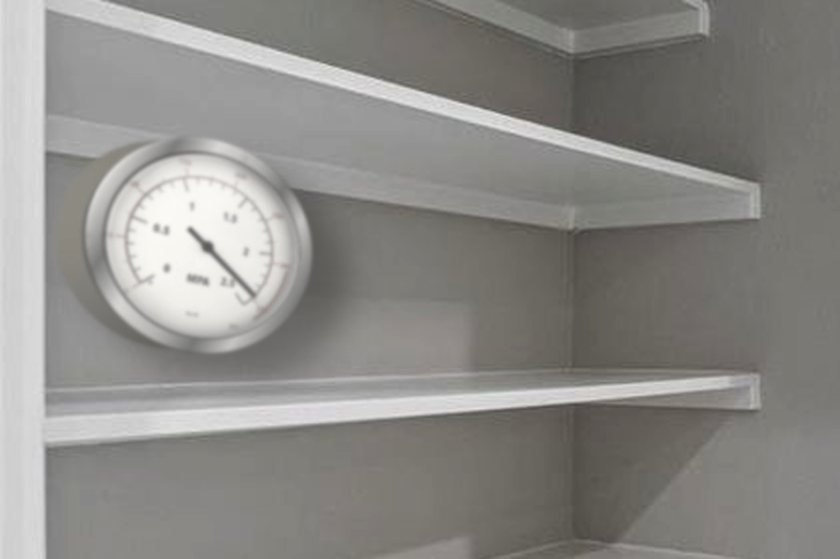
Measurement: 2.4
